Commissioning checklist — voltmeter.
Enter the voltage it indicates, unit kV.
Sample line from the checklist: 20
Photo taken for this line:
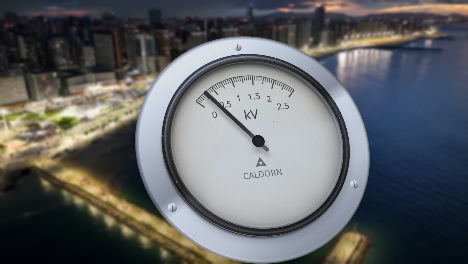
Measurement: 0.25
